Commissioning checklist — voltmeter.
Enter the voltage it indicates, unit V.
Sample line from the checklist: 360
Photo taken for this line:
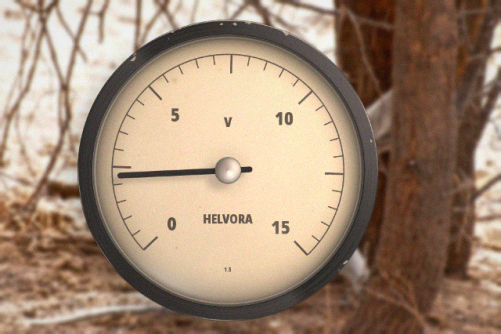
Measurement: 2.25
